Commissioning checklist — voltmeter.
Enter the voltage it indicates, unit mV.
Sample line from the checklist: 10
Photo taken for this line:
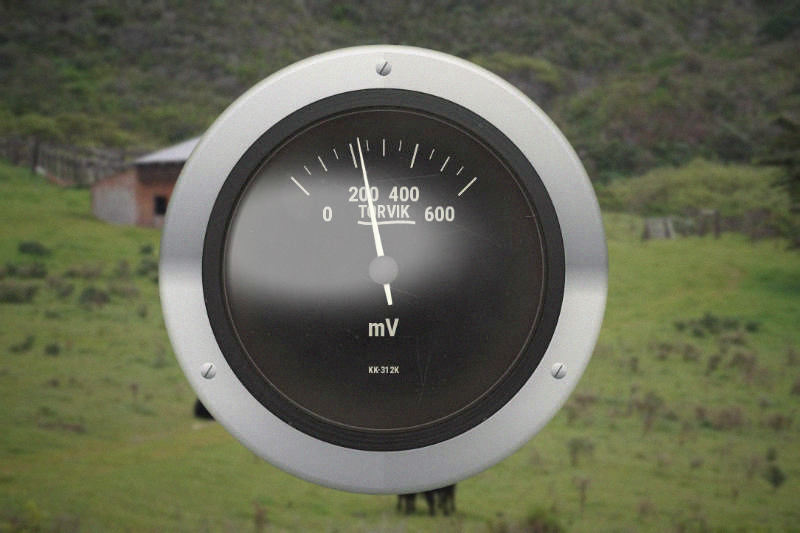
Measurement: 225
